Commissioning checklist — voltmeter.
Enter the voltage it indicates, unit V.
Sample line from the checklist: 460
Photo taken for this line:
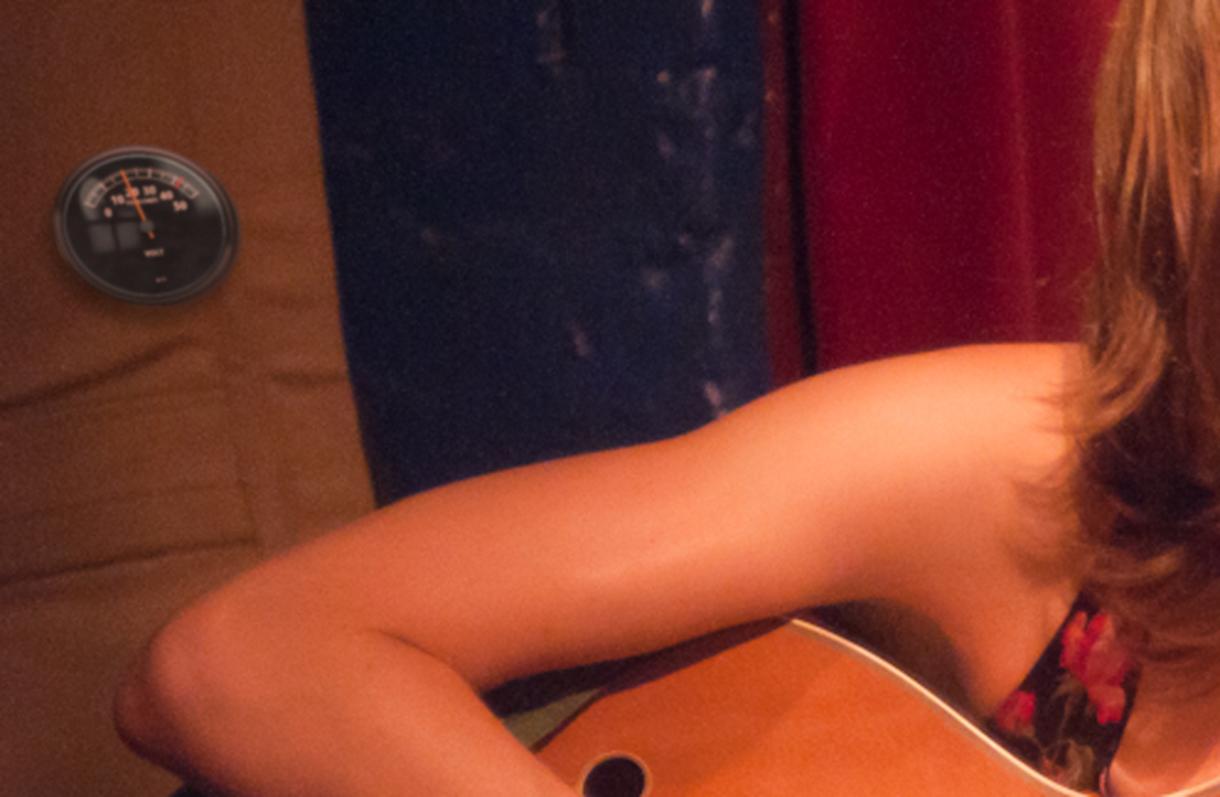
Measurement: 20
